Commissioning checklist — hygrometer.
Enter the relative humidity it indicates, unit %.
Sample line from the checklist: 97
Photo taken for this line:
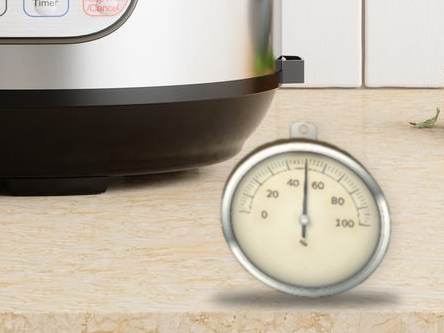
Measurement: 50
